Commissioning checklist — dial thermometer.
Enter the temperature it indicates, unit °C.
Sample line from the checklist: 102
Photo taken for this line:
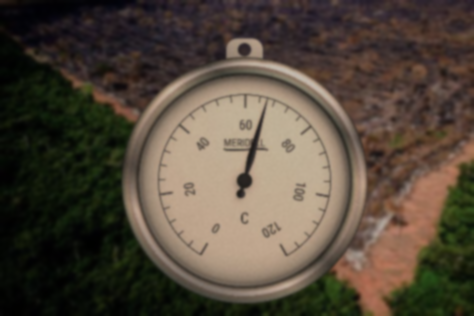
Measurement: 66
